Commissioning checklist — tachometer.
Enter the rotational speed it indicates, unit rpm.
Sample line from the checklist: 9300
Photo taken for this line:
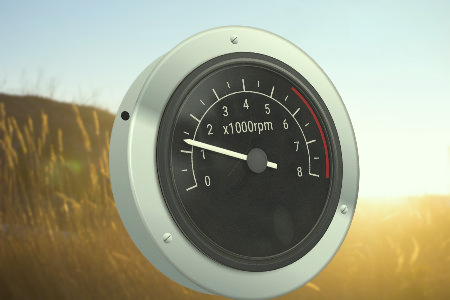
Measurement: 1250
